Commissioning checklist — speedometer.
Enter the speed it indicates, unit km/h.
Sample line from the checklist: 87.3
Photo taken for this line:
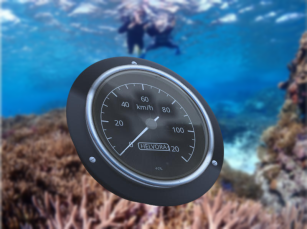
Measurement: 0
